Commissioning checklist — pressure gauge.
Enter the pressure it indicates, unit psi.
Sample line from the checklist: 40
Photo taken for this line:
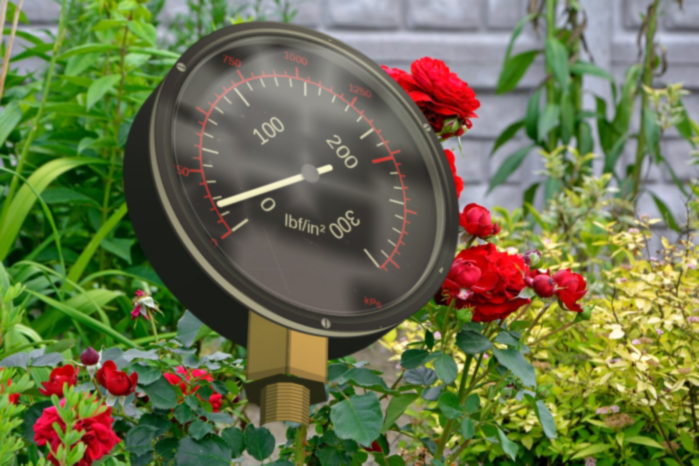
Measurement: 15
